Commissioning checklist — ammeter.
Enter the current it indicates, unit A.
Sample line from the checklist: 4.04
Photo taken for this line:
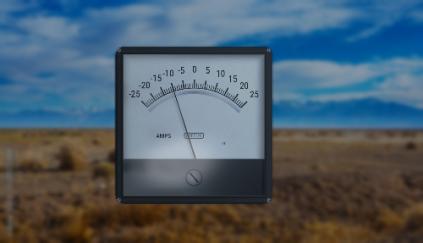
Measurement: -10
